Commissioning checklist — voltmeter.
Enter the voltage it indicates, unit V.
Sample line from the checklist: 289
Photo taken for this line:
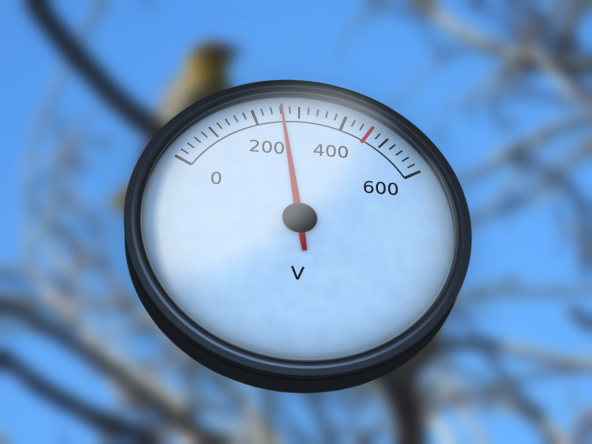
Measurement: 260
